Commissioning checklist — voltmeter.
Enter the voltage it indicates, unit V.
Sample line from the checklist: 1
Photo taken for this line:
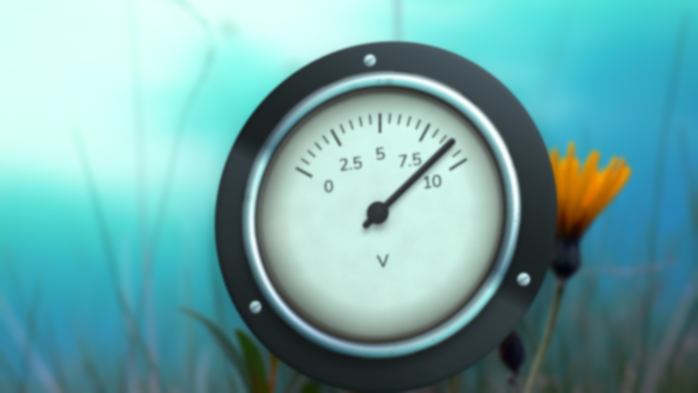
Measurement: 9
